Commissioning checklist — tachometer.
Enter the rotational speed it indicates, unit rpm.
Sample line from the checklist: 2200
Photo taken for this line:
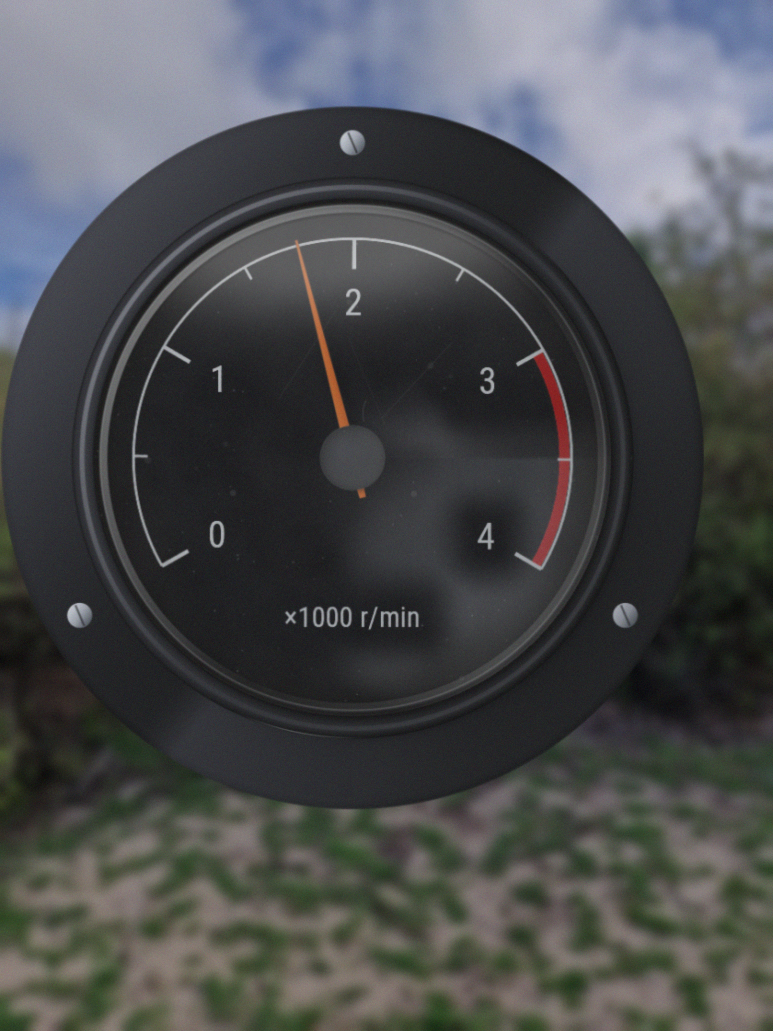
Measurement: 1750
